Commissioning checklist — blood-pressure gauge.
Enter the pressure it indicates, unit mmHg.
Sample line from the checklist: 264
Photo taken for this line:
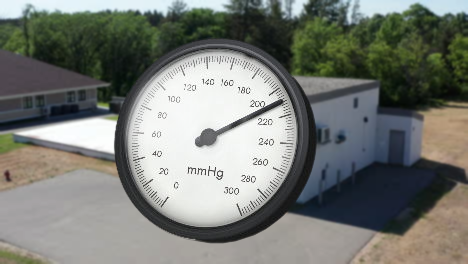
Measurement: 210
